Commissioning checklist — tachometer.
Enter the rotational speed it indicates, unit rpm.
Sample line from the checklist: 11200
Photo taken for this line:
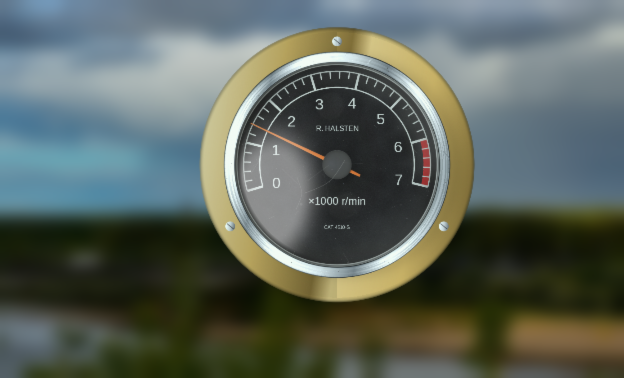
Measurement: 1400
